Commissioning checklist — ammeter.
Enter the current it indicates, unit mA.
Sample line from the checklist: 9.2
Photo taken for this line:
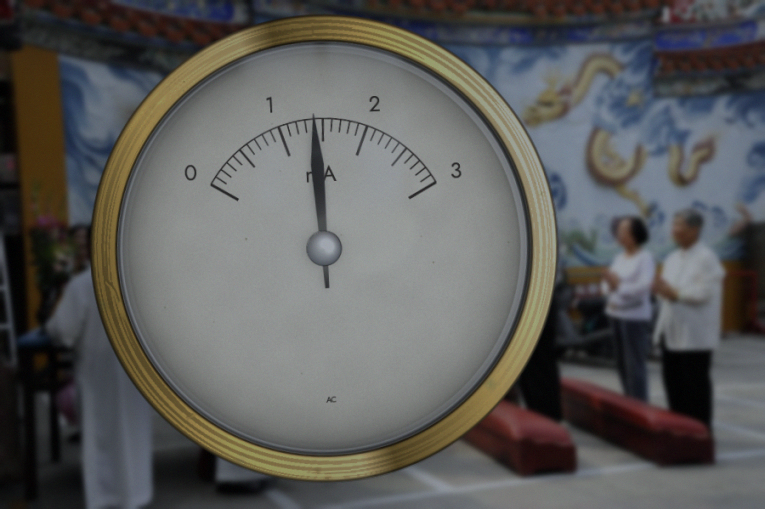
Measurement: 1.4
